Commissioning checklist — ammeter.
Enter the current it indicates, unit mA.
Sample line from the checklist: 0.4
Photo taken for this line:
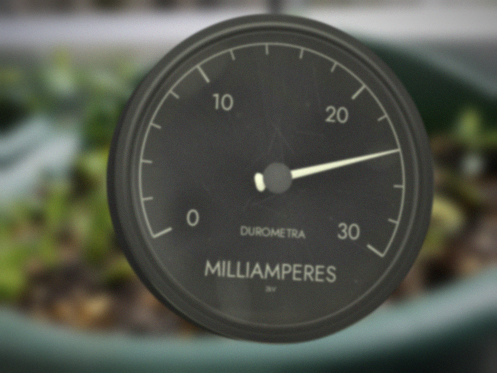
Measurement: 24
